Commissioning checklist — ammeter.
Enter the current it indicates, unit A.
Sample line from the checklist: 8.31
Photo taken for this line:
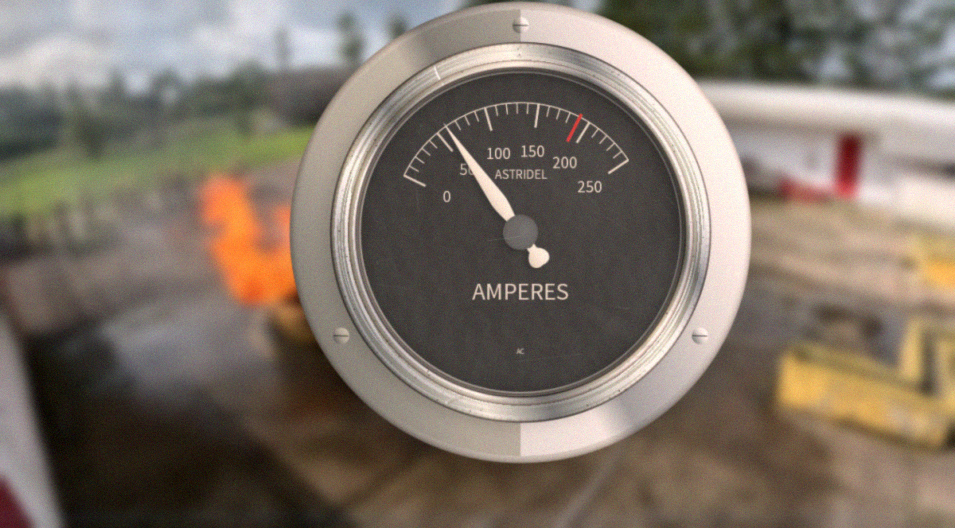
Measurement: 60
